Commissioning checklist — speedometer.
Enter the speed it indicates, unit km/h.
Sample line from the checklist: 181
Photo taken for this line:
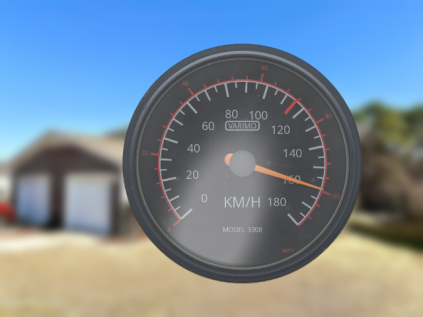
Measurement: 160
